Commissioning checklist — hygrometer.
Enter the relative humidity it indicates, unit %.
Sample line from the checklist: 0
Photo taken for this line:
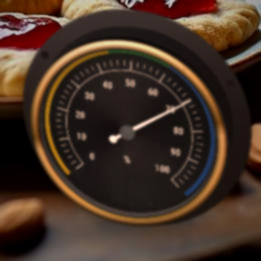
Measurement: 70
